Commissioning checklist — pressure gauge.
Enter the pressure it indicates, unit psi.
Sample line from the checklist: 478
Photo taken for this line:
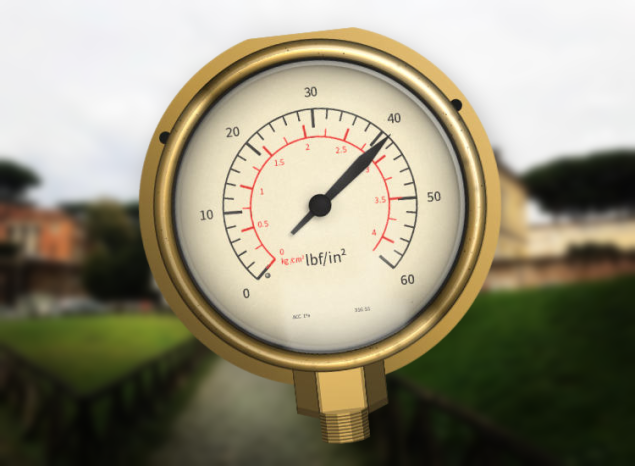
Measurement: 41
